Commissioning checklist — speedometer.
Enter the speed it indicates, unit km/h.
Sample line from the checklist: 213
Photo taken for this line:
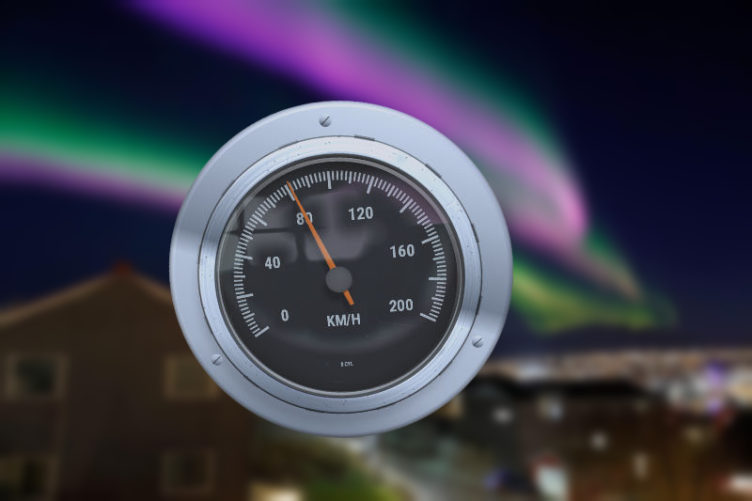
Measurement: 82
